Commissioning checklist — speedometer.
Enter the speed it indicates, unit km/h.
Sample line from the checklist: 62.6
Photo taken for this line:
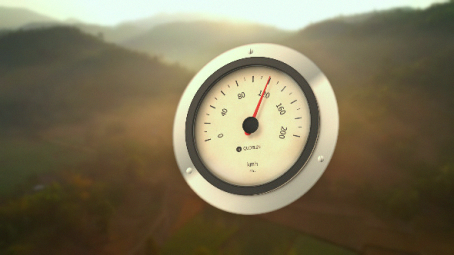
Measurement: 120
